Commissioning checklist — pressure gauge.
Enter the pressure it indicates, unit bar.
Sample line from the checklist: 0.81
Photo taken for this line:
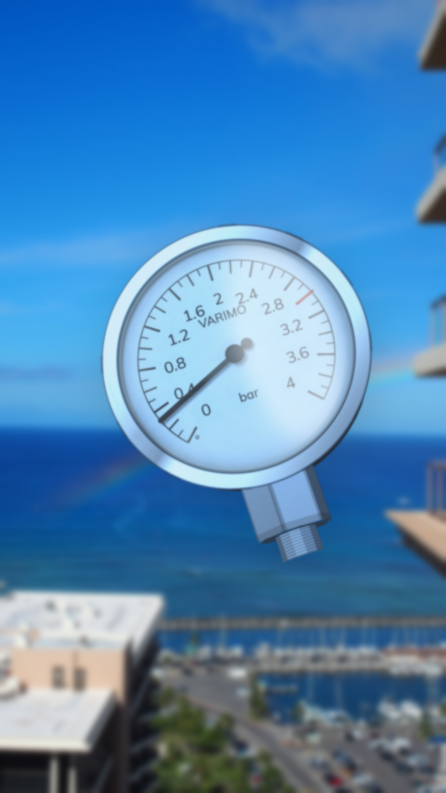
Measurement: 0.3
